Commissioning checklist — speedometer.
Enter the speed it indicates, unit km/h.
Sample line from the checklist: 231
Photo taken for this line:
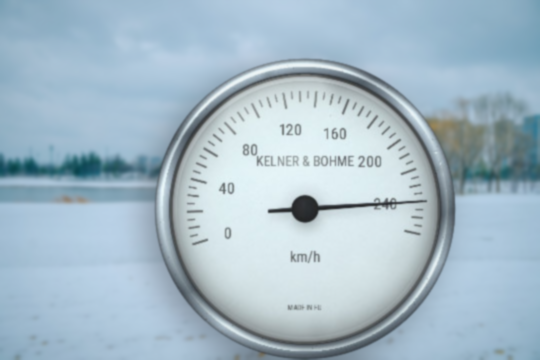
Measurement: 240
